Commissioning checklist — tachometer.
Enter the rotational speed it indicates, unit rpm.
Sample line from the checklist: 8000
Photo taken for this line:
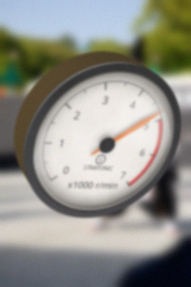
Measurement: 4750
